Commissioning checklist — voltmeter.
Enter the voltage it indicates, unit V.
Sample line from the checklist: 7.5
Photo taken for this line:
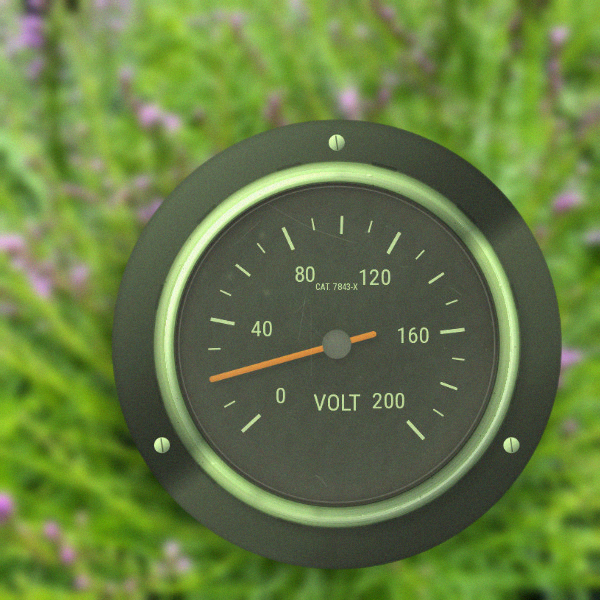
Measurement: 20
